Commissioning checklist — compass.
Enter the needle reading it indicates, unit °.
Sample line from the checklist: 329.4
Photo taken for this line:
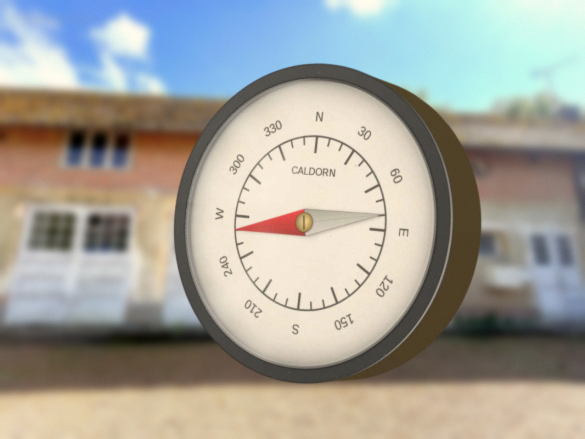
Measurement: 260
